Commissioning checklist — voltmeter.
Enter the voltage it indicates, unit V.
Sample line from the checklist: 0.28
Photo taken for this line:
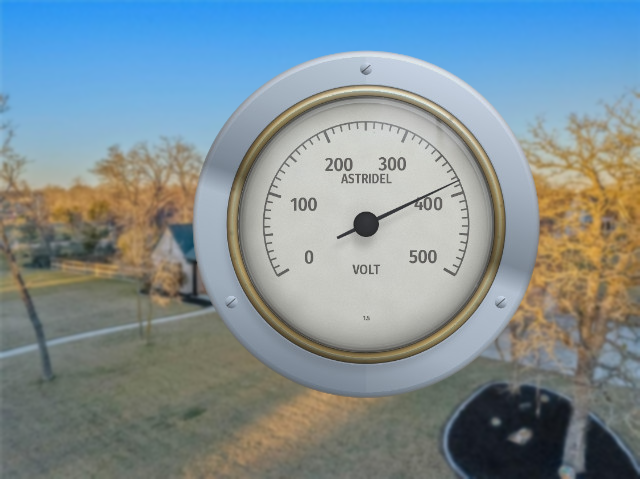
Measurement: 385
